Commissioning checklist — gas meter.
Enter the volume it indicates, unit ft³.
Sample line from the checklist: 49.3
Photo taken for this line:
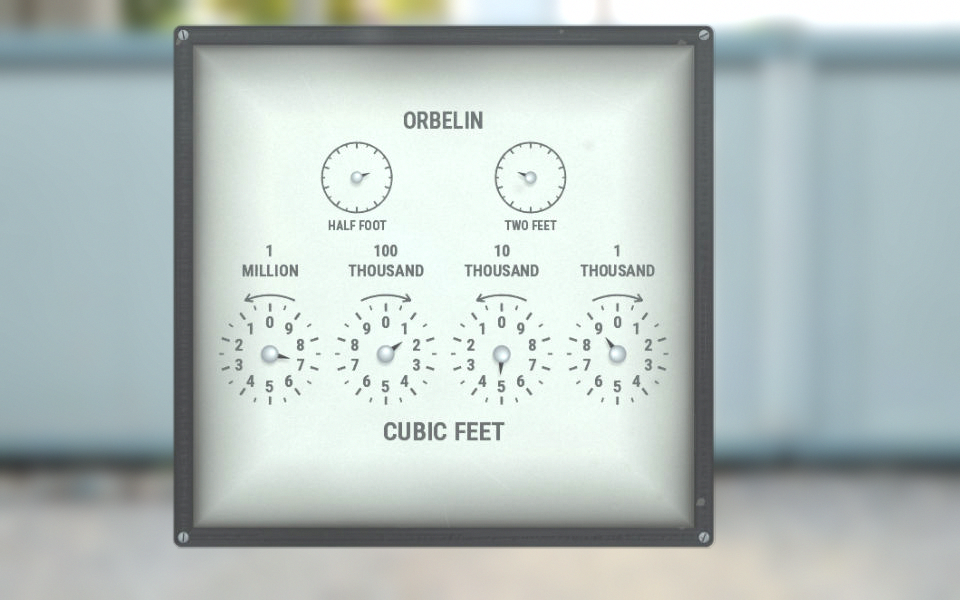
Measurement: 714900
